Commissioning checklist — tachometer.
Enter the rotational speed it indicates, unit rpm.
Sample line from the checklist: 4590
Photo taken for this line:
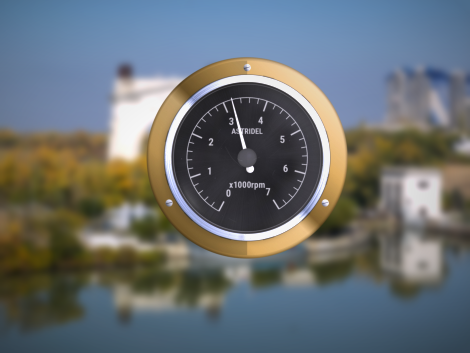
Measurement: 3200
